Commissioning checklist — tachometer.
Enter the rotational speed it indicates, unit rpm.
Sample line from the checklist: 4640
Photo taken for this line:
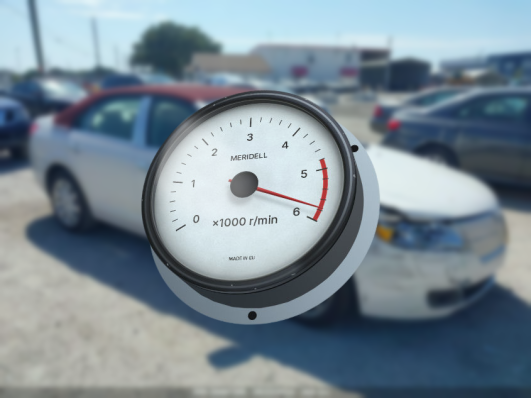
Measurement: 5800
